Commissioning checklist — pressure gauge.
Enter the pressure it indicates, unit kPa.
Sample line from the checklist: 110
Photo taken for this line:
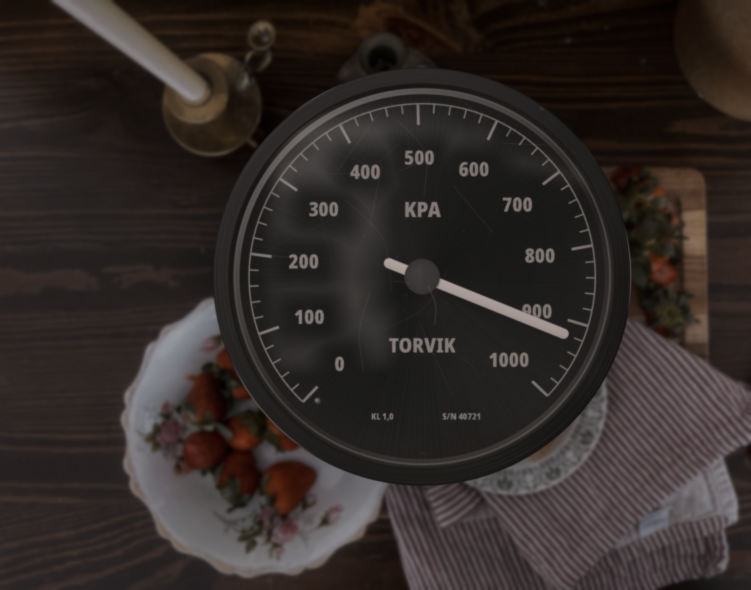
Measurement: 920
